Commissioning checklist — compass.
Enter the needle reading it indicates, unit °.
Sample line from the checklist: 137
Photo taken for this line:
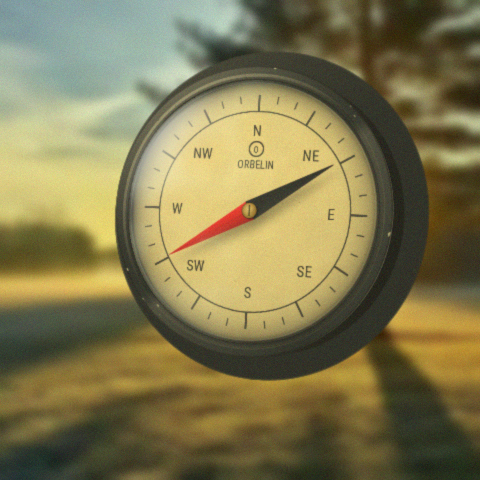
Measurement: 240
